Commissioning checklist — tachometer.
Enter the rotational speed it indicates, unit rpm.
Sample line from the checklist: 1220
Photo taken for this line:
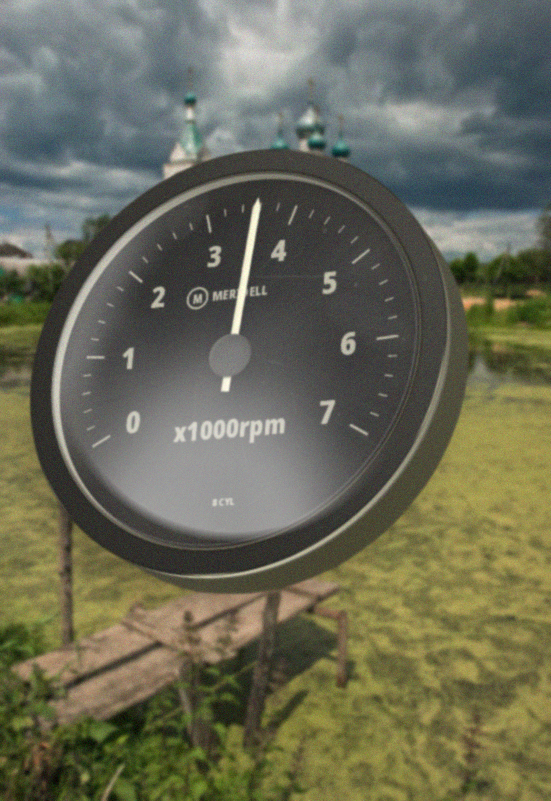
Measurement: 3600
